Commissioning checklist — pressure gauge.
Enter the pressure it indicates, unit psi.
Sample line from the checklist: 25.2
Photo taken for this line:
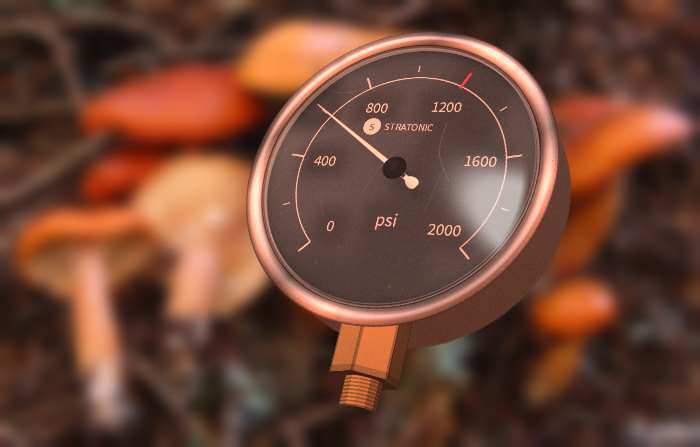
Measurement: 600
